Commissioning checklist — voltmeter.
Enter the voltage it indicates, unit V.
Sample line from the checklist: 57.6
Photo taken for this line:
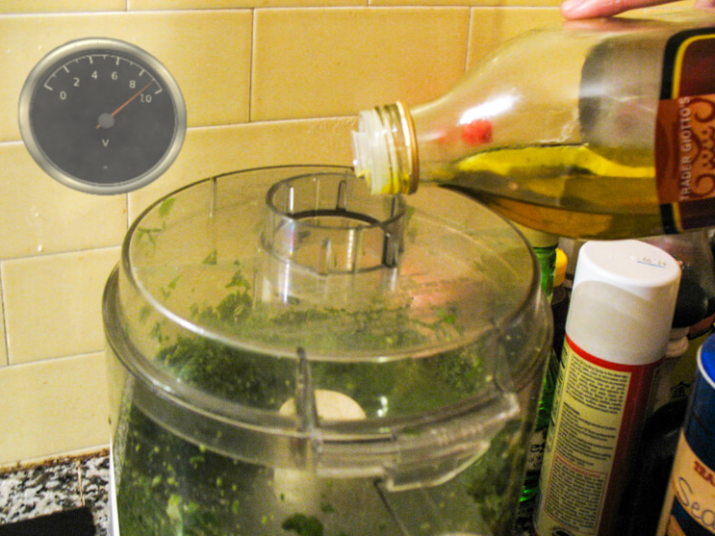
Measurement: 9
